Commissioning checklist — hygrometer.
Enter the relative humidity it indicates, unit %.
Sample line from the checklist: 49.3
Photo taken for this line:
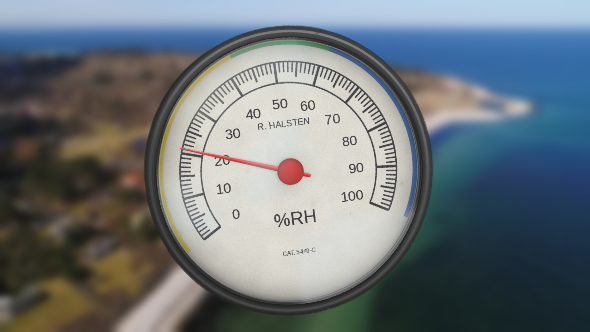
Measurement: 21
